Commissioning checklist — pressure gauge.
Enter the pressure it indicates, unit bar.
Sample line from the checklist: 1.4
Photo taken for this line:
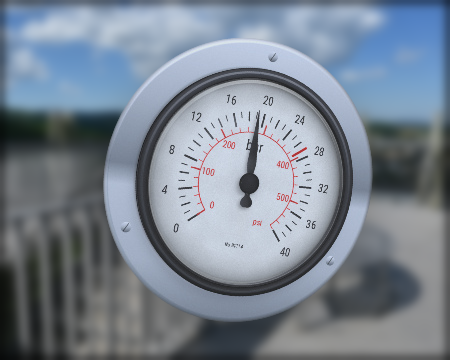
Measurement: 19
